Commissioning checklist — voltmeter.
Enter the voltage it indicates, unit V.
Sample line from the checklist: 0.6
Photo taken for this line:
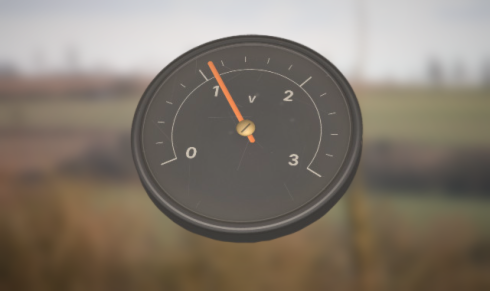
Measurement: 1.1
